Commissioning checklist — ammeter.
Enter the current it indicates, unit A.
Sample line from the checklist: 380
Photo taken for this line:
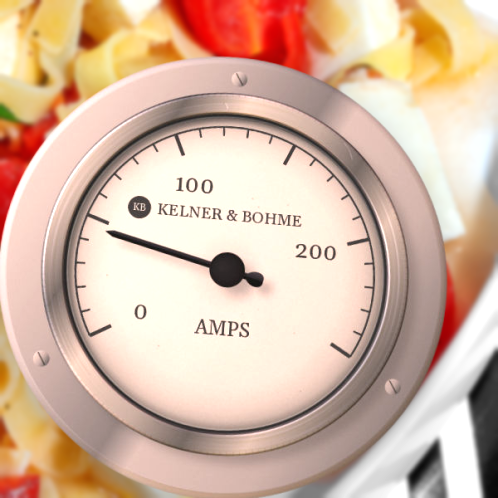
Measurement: 45
